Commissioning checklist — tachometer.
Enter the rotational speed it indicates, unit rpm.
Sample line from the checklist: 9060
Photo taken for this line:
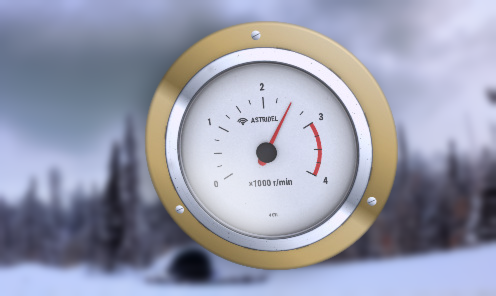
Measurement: 2500
